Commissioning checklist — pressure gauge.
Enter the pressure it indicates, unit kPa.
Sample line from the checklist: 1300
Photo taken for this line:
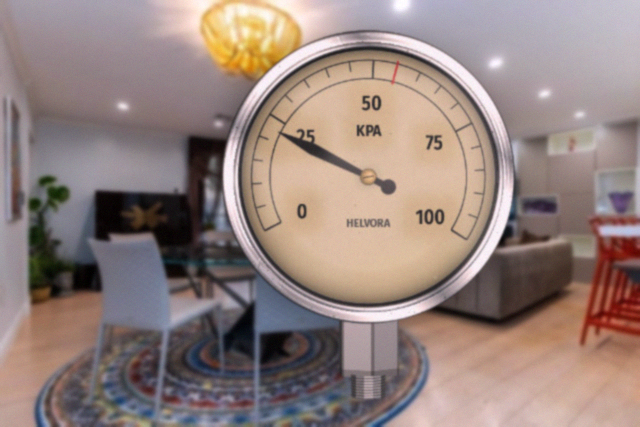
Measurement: 22.5
